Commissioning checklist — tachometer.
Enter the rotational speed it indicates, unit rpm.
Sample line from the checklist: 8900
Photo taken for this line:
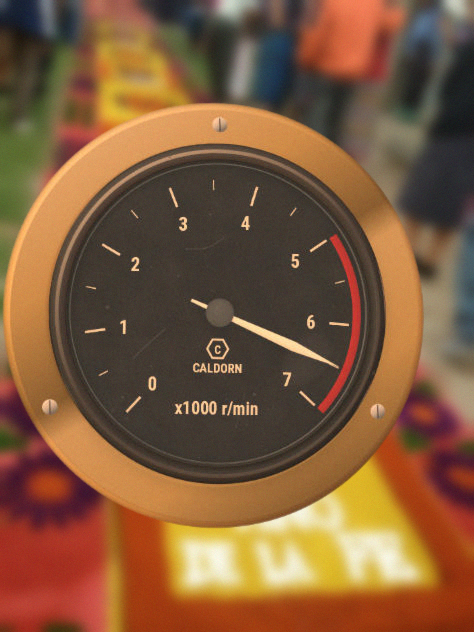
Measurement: 6500
